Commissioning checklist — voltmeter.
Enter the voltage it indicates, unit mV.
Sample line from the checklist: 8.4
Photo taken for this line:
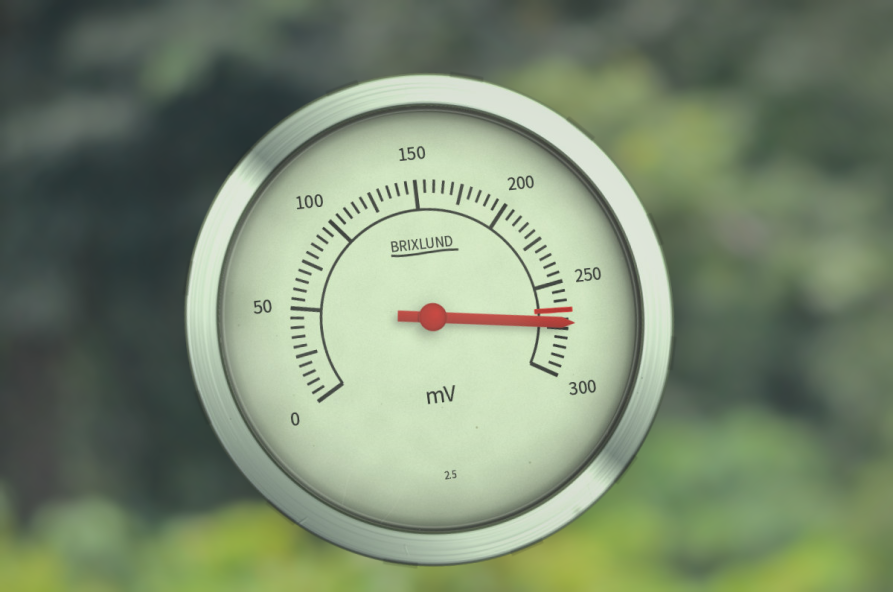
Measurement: 272.5
